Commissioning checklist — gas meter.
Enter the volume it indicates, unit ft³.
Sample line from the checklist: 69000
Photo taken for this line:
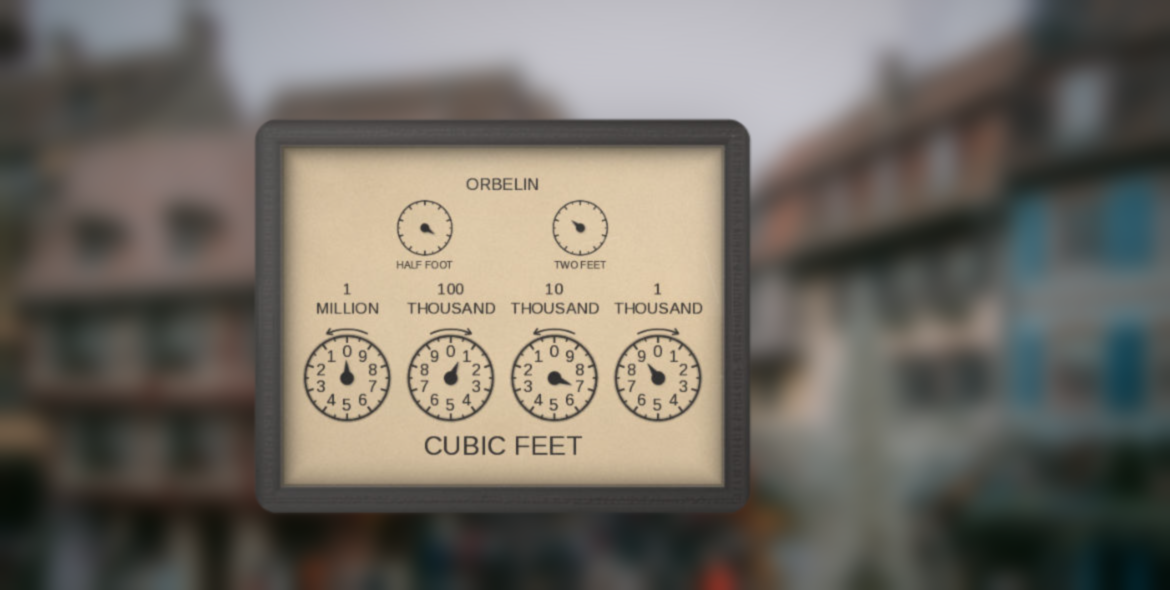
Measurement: 6900
